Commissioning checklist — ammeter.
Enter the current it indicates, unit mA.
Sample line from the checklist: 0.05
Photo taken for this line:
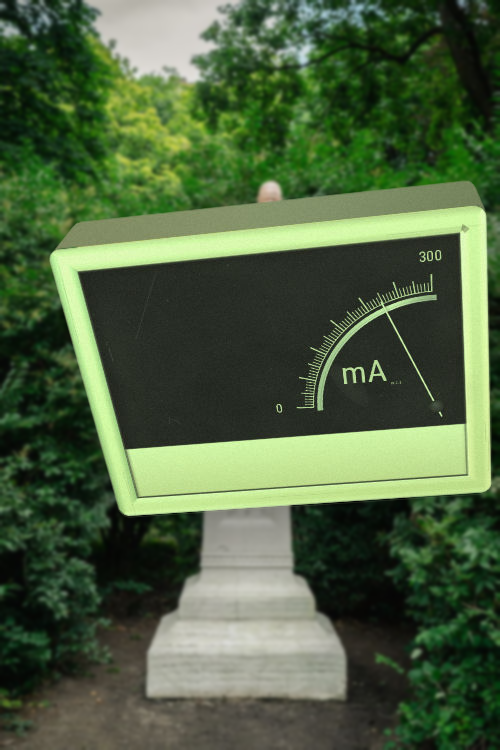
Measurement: 225
